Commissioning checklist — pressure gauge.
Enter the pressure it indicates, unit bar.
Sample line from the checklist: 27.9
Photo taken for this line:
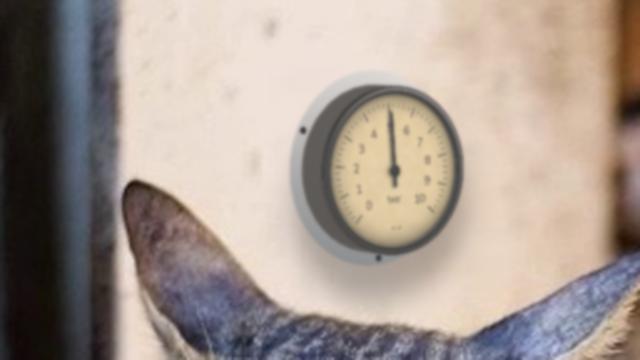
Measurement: 5
